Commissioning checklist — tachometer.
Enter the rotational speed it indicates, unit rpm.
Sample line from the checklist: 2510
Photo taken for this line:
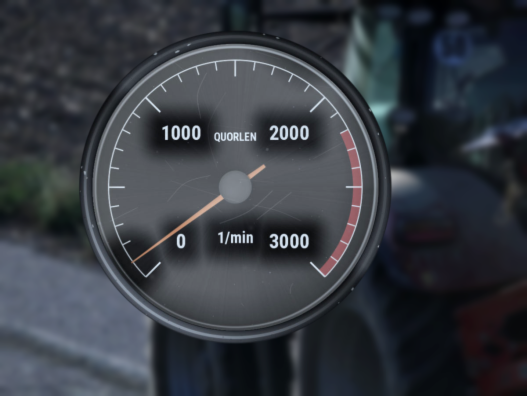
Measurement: 100
